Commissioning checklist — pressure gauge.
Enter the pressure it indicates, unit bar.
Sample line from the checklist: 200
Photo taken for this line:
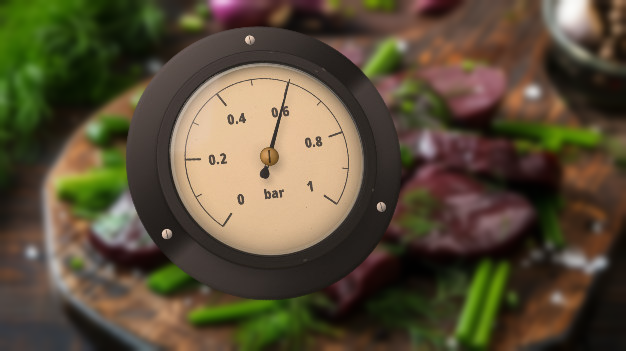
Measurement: 0.6
